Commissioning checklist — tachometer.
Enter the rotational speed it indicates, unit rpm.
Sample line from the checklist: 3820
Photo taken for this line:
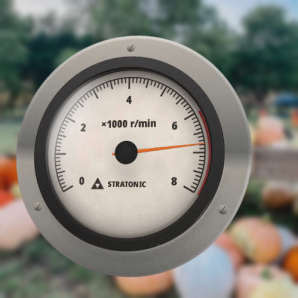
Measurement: 6800
